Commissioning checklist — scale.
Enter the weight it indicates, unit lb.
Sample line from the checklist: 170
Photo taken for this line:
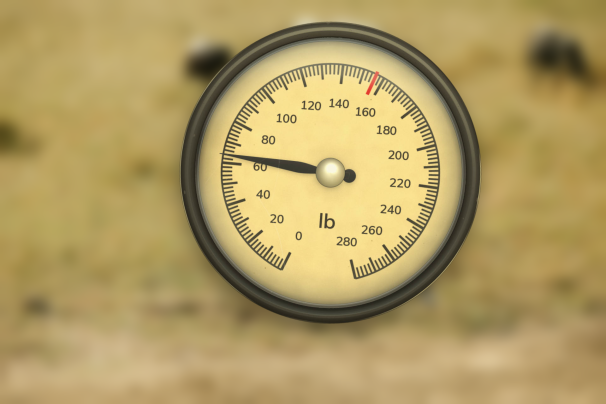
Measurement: 64
